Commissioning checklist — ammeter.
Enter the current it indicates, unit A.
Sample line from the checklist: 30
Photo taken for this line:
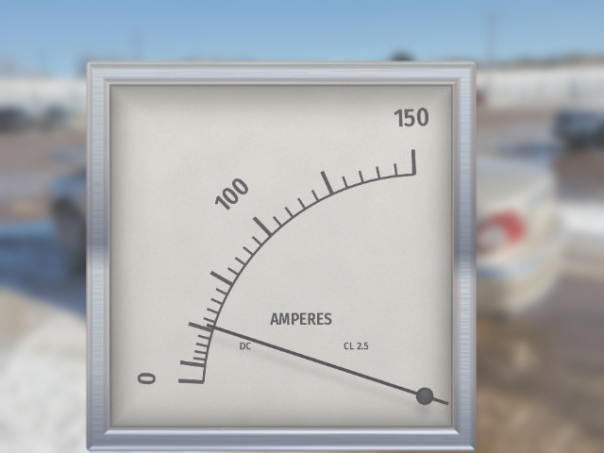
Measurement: 52.5
